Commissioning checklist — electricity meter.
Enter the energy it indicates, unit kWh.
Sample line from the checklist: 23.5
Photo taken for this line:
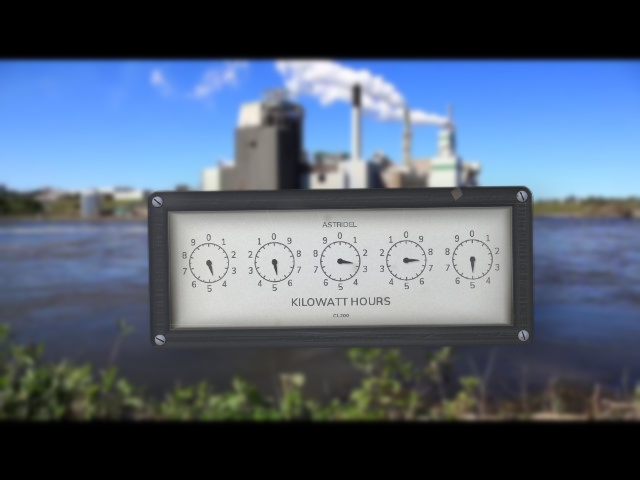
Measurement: 45275
